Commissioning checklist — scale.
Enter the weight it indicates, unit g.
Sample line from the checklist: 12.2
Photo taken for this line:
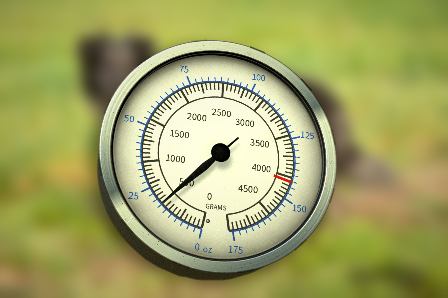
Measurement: 500
